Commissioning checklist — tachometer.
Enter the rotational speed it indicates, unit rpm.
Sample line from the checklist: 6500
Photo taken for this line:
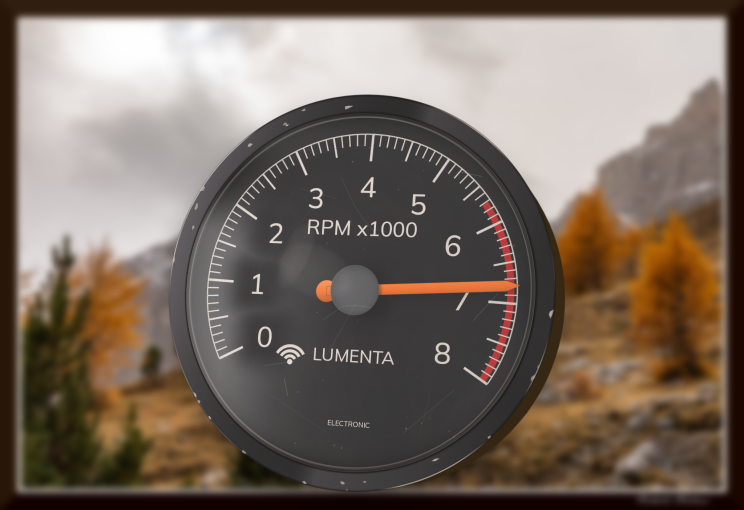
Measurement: 6800
